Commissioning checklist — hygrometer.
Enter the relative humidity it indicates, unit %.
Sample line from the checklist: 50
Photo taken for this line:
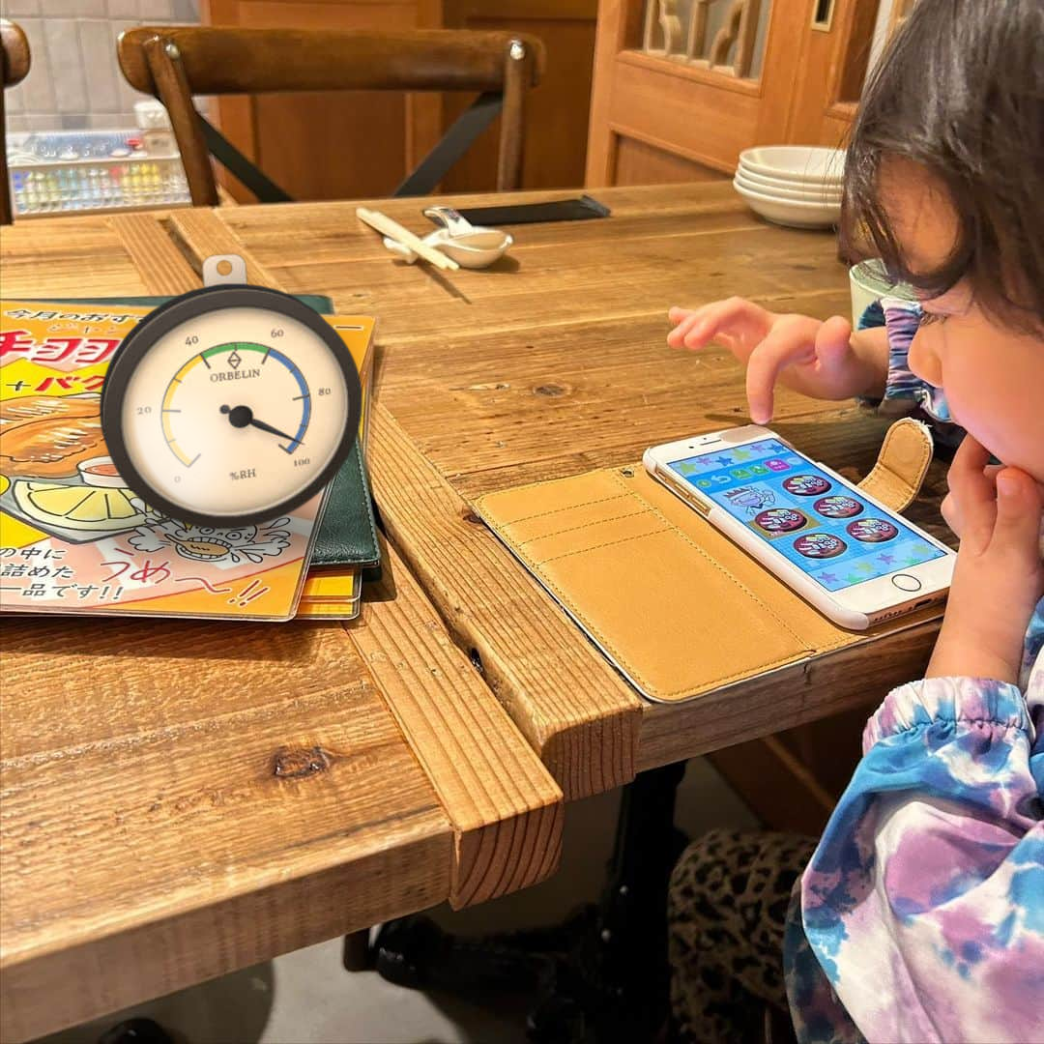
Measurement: 95
